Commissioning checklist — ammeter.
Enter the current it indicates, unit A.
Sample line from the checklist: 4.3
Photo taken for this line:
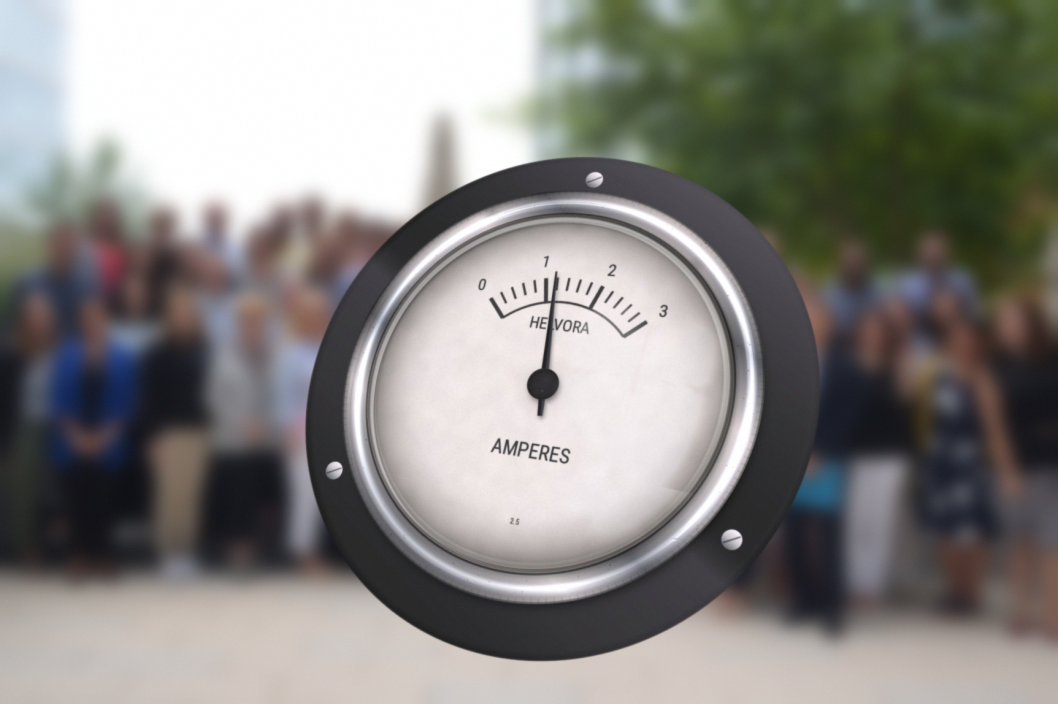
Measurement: 1.2
